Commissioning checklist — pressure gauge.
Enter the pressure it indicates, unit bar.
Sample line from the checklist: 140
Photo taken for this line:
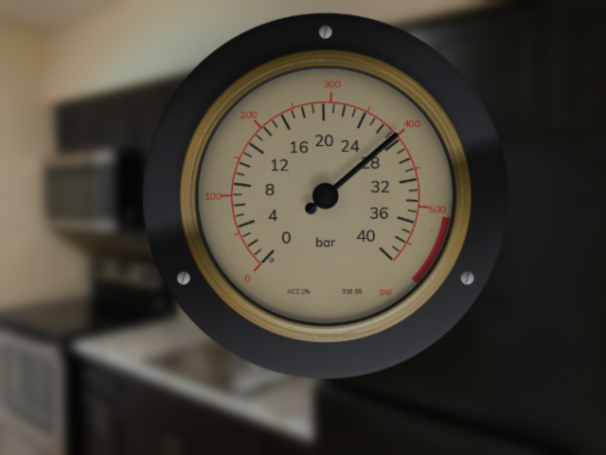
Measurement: 27.5
